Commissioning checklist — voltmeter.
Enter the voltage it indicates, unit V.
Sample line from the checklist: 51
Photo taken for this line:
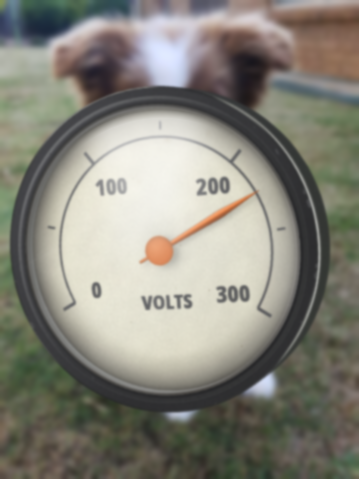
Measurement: 225
